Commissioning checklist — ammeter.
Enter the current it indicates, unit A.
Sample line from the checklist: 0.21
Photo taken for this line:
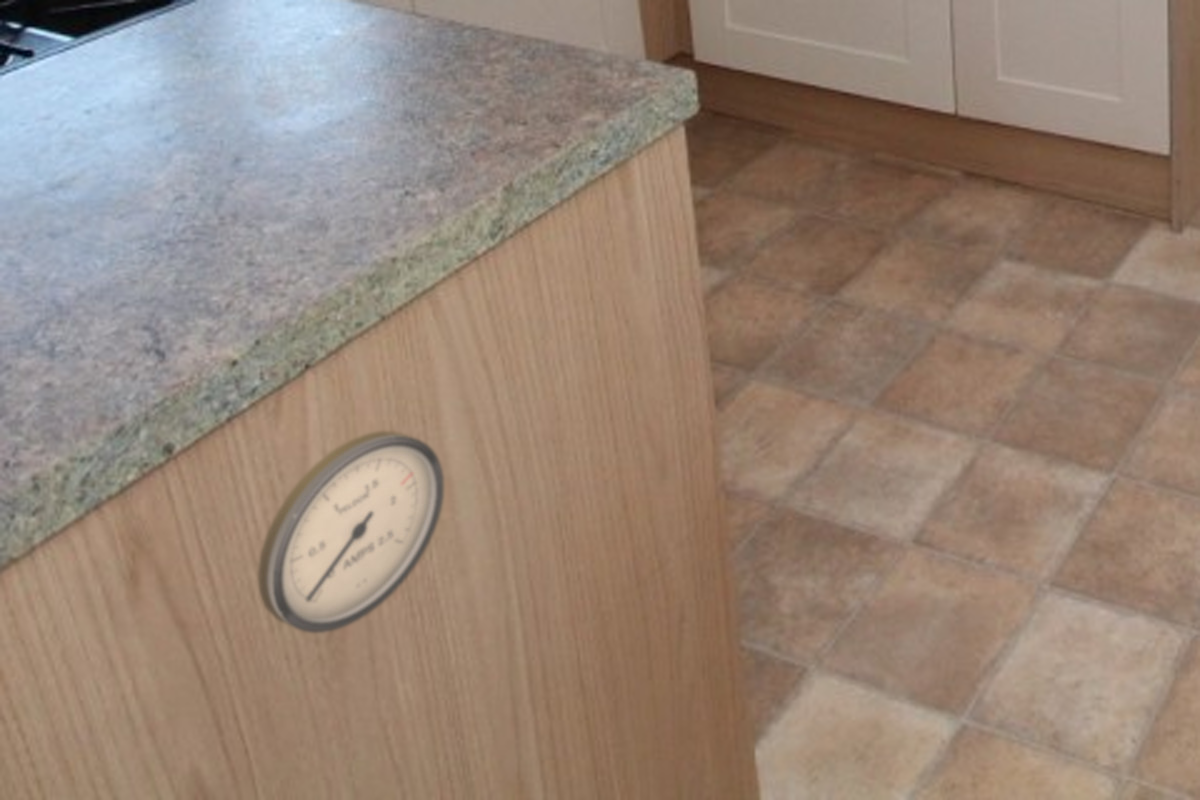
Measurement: 0.1
